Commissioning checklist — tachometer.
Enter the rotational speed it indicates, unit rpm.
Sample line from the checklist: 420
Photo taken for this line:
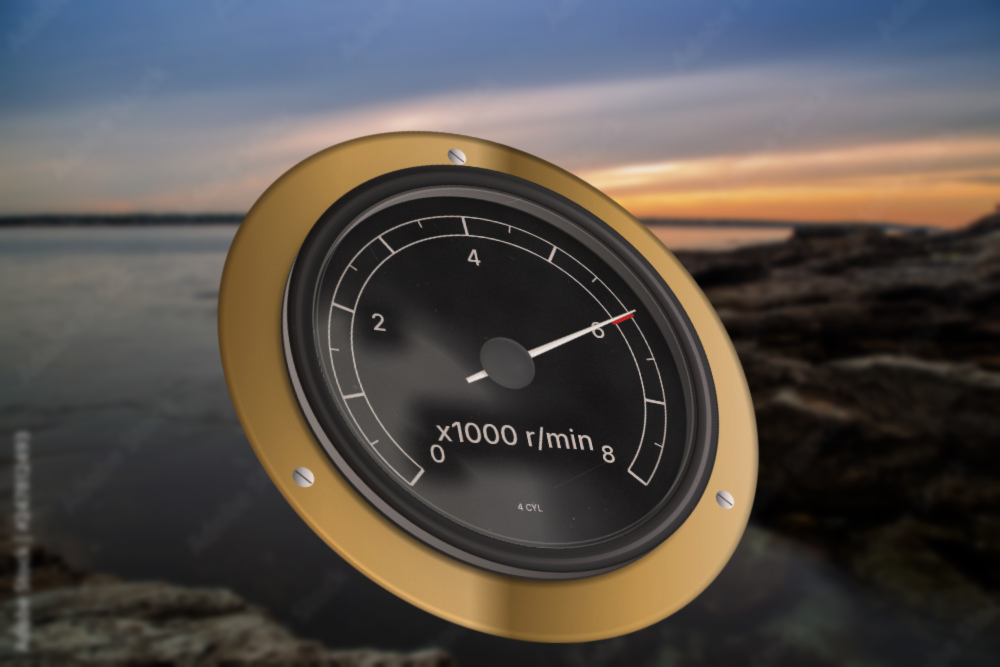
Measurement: 6000
